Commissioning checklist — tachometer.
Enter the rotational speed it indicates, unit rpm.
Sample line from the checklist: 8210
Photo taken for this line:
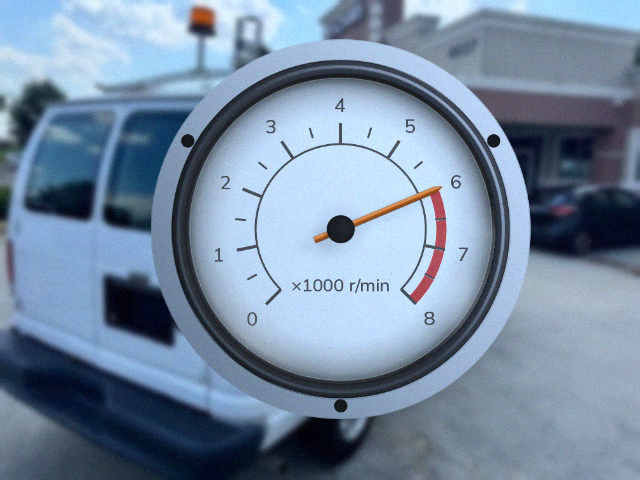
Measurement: 6000
